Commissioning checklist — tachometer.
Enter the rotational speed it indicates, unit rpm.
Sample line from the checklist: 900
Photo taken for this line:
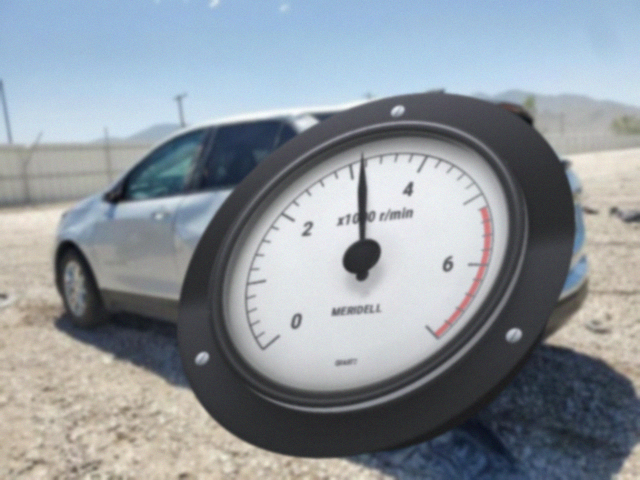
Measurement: 3200
